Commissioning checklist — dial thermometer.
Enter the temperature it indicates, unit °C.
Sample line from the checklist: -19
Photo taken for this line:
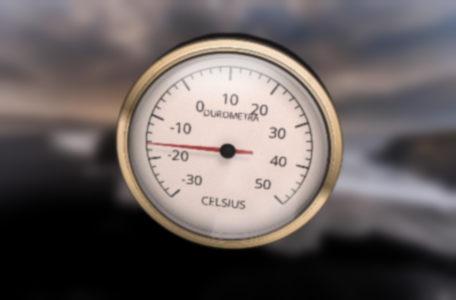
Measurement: -16
